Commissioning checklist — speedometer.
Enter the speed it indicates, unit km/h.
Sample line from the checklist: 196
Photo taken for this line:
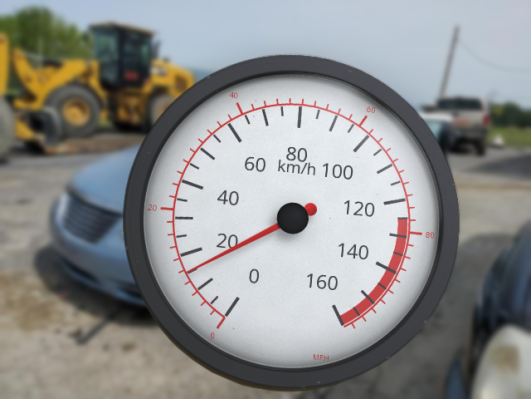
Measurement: 15
